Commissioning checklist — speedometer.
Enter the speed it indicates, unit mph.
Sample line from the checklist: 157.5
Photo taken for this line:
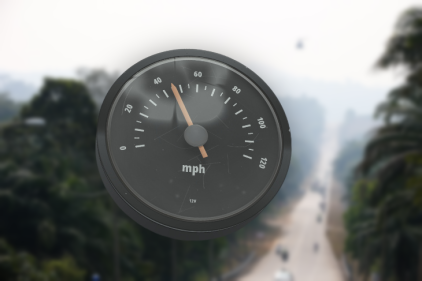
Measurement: 45
